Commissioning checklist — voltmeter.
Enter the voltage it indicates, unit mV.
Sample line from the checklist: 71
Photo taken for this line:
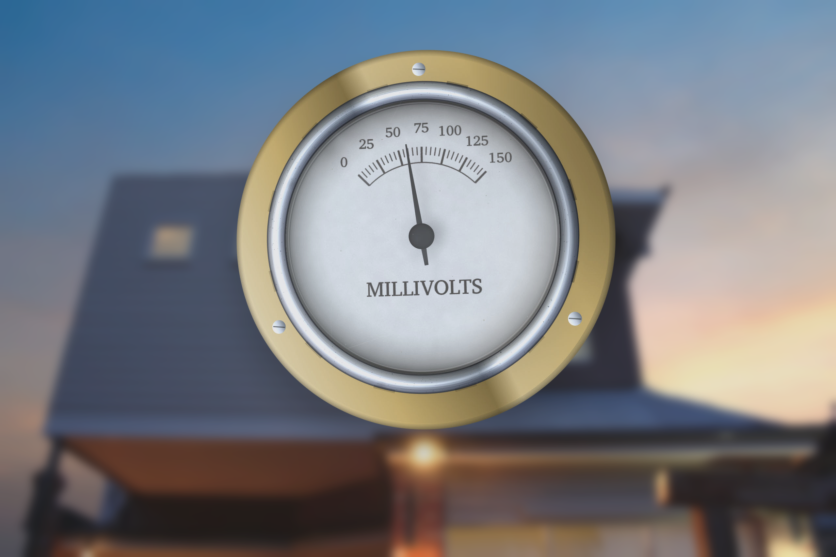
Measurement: 60
